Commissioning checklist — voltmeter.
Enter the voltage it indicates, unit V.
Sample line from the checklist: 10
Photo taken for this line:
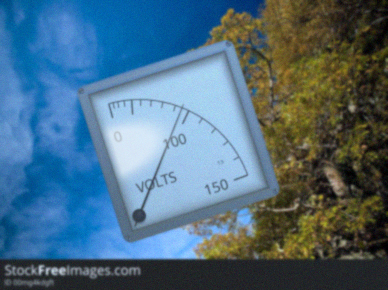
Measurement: 95
